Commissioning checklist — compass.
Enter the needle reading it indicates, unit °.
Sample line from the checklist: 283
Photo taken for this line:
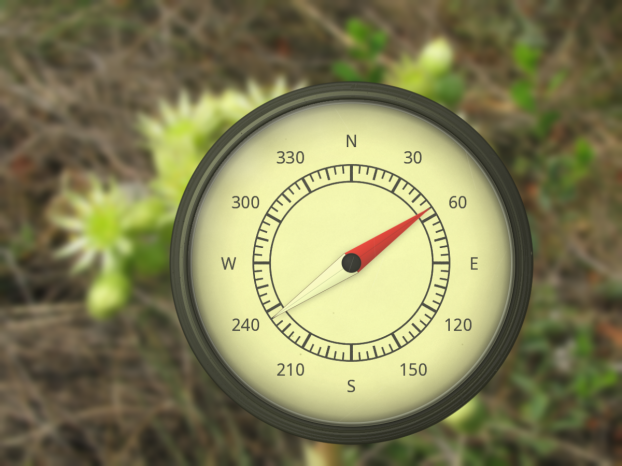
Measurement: 55
